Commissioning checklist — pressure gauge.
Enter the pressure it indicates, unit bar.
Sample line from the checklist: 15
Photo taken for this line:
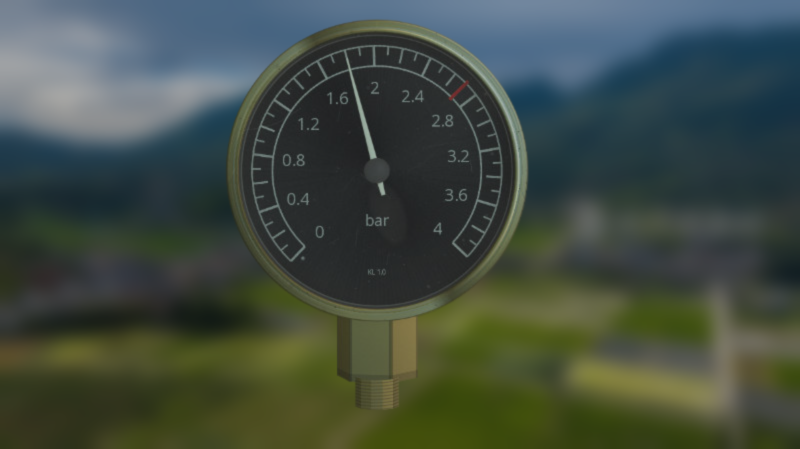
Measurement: 1.8
